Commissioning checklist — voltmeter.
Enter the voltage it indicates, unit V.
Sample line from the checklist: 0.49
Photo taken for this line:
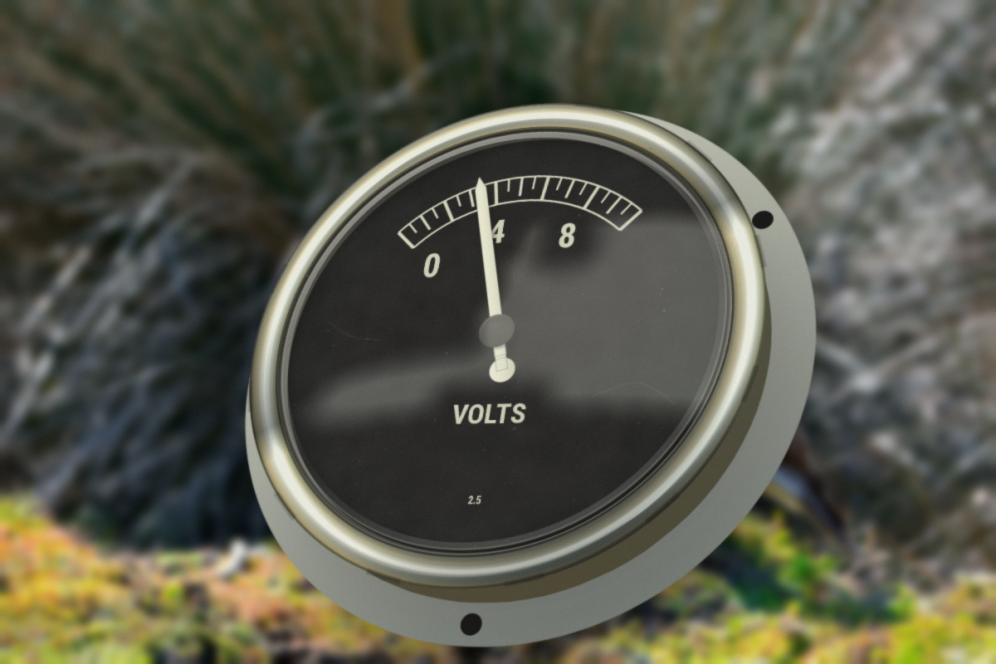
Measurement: 3.5
